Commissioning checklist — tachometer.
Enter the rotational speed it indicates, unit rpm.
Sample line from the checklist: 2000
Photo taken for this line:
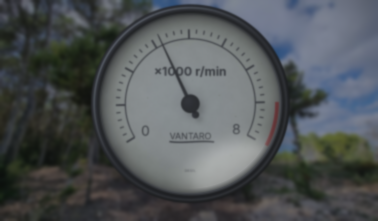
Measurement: 3200
